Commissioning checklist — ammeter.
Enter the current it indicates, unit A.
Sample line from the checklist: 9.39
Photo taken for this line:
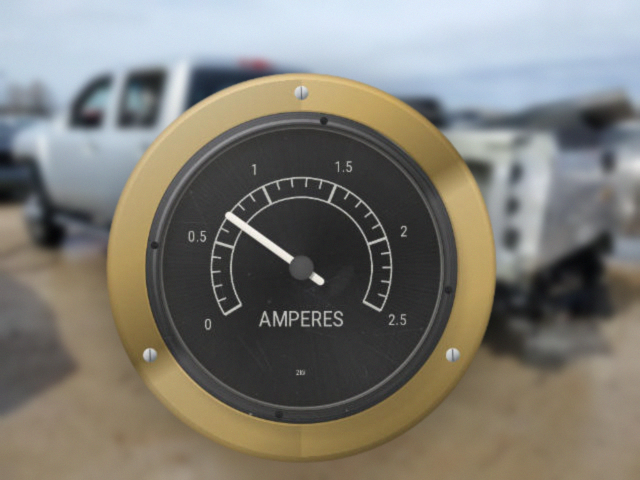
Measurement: 0.7
